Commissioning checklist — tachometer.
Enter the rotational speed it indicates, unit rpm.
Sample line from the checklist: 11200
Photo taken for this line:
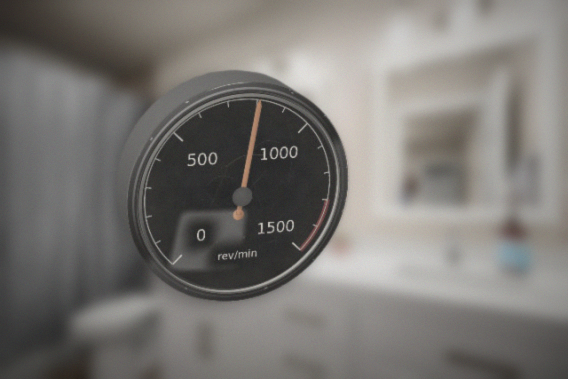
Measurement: 800
